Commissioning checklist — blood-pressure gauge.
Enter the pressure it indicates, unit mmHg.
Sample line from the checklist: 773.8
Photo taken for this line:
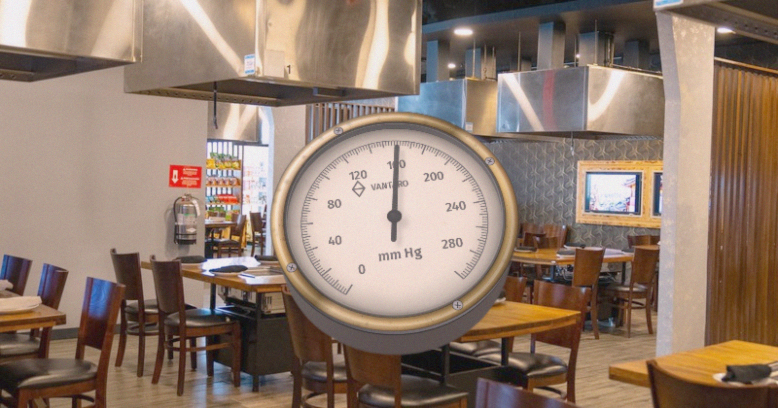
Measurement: 160
